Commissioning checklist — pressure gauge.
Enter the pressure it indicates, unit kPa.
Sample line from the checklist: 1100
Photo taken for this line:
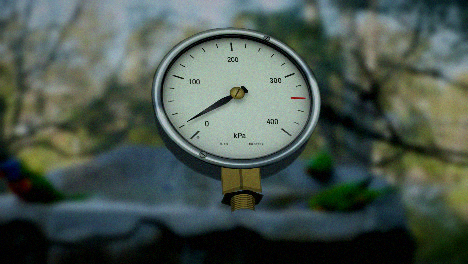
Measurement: 20
